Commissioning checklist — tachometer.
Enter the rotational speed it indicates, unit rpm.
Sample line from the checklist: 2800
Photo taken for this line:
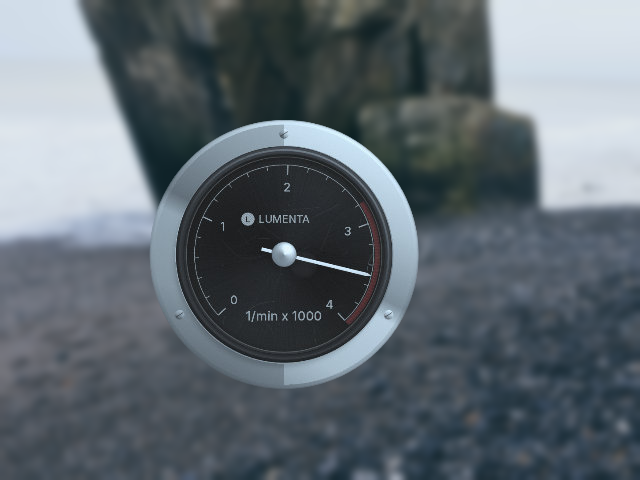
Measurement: 3500
